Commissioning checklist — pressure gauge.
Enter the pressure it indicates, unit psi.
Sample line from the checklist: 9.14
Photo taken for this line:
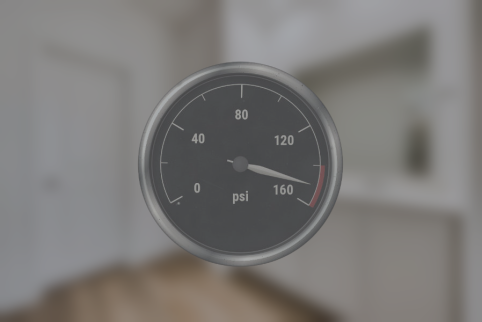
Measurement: 150
